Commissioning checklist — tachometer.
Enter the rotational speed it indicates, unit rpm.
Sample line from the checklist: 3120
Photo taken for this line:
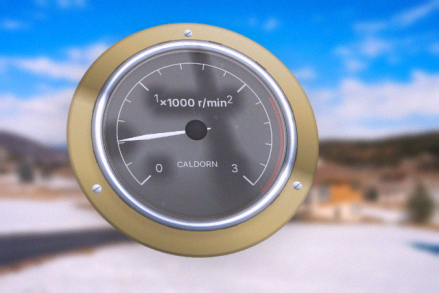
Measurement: 400
